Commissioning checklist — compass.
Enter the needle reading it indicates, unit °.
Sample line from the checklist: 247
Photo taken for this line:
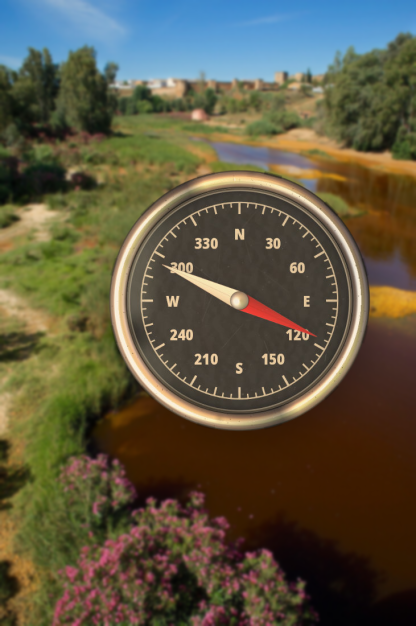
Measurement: 115
